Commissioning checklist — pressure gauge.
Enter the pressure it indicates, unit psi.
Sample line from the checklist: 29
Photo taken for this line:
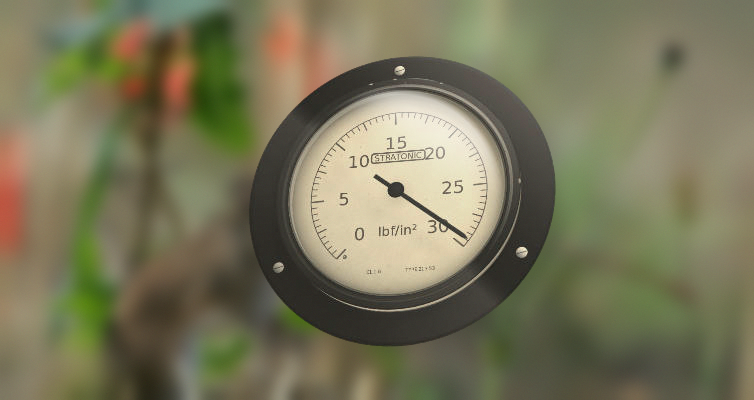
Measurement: 29.5
